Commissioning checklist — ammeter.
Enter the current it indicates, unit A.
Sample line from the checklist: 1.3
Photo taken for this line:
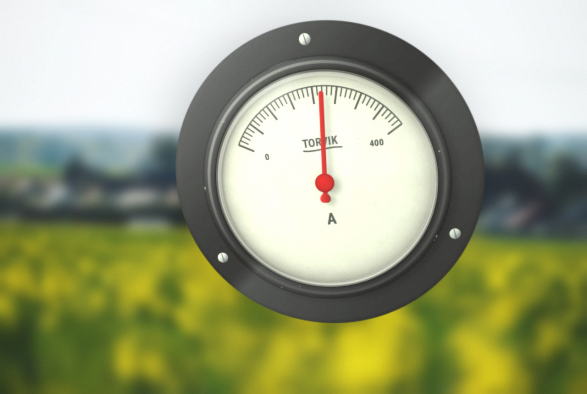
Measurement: 220
